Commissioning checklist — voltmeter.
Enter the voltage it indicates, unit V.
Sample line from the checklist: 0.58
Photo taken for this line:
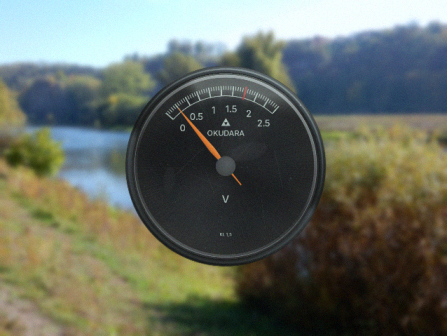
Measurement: 0.25
